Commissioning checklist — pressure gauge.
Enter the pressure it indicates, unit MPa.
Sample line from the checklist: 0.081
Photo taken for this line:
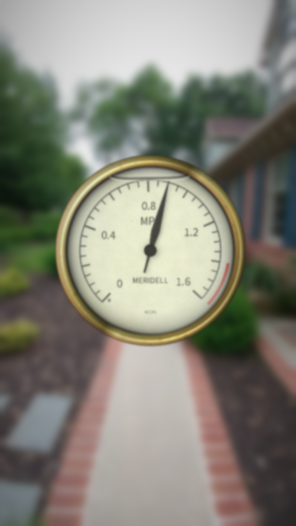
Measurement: 0.9
